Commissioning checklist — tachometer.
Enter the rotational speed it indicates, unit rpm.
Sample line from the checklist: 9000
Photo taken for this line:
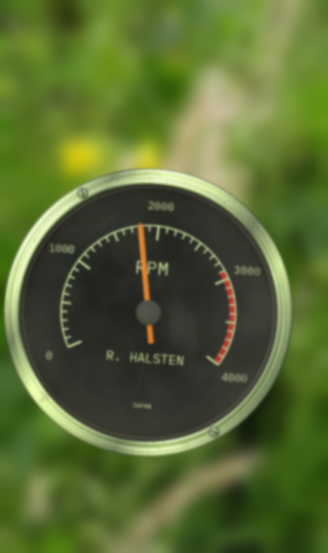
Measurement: 1800
